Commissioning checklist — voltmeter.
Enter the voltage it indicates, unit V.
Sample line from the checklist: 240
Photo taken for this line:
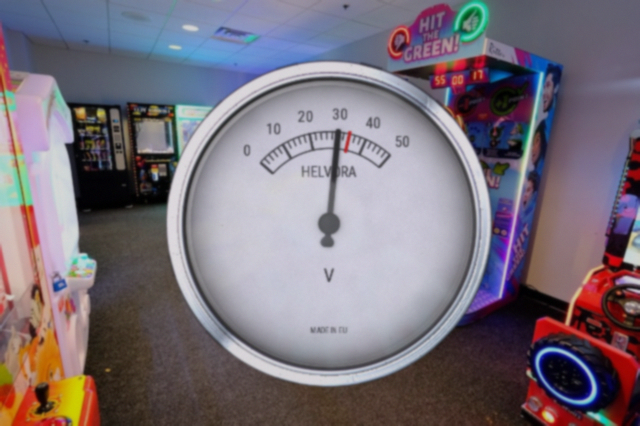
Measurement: 30
